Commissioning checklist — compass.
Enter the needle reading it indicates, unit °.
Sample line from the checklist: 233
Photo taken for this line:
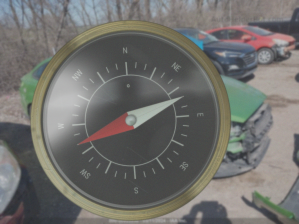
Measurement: 250
